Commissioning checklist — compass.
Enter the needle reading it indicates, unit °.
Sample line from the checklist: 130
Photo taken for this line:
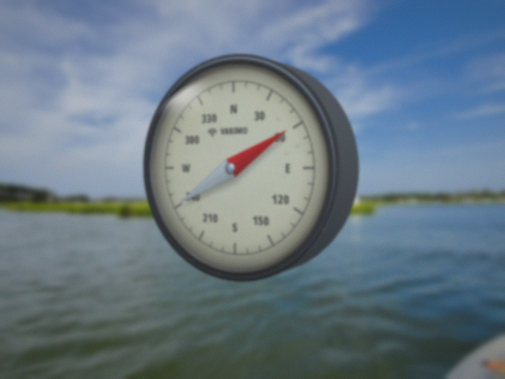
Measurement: 60
